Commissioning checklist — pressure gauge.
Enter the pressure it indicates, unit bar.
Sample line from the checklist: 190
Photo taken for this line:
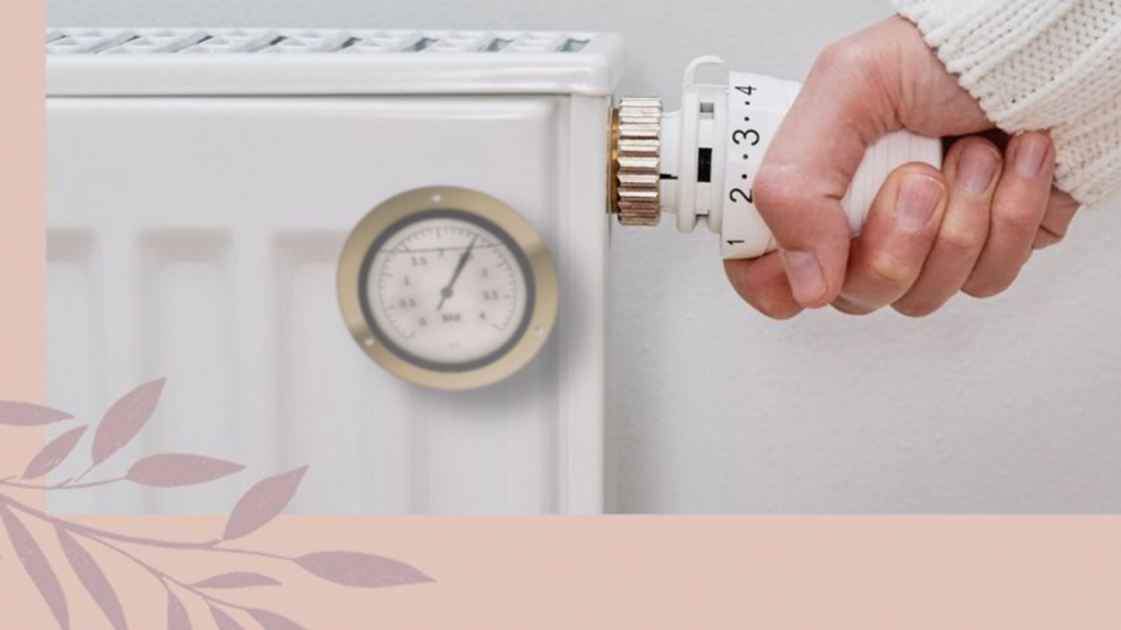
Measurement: 2.5
